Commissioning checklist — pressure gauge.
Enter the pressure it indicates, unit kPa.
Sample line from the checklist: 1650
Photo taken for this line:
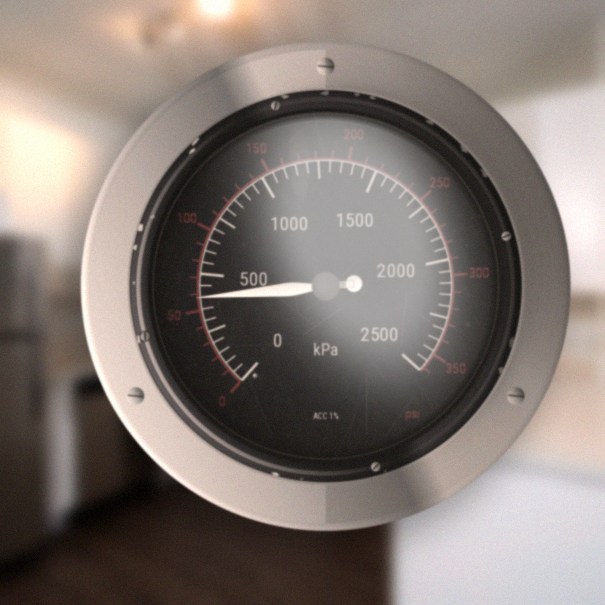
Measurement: 400
